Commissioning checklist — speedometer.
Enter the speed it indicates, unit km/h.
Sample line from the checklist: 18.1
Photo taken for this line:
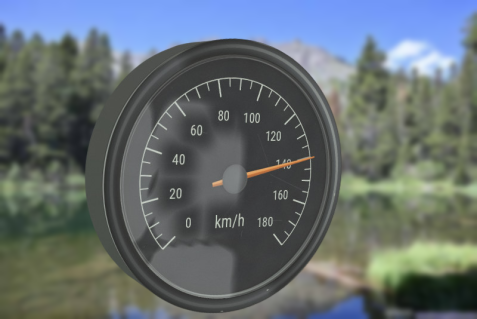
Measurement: 140
